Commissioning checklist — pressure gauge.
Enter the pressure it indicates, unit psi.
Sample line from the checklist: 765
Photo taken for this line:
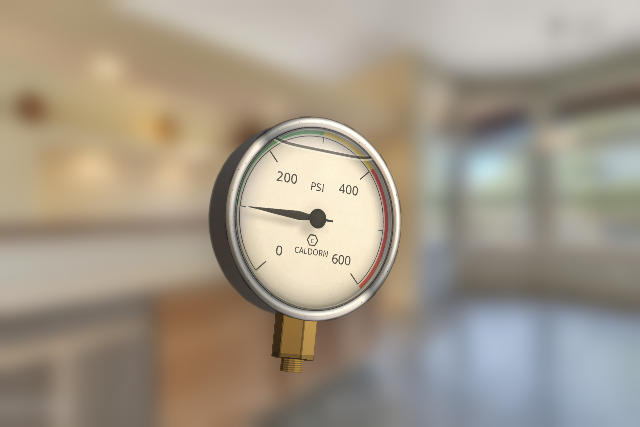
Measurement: 100
